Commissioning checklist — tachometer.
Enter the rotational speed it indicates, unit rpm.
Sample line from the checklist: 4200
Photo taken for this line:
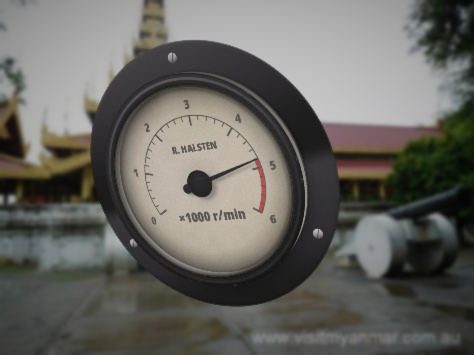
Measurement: 4800
